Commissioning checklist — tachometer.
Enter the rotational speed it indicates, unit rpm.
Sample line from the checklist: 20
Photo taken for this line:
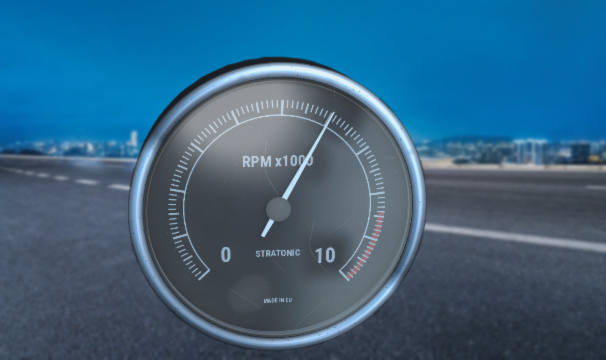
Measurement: 6000
